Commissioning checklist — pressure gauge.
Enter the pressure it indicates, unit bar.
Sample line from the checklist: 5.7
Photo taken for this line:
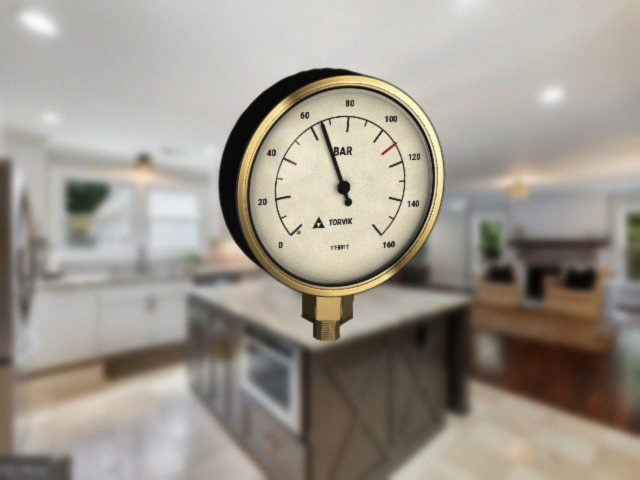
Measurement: 65
